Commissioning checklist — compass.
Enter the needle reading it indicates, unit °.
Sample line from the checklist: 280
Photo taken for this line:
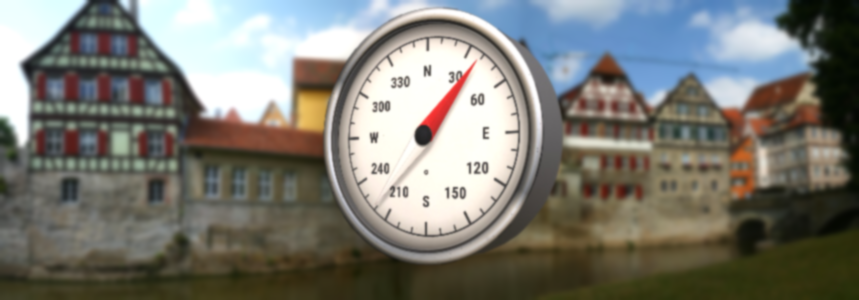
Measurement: 40
